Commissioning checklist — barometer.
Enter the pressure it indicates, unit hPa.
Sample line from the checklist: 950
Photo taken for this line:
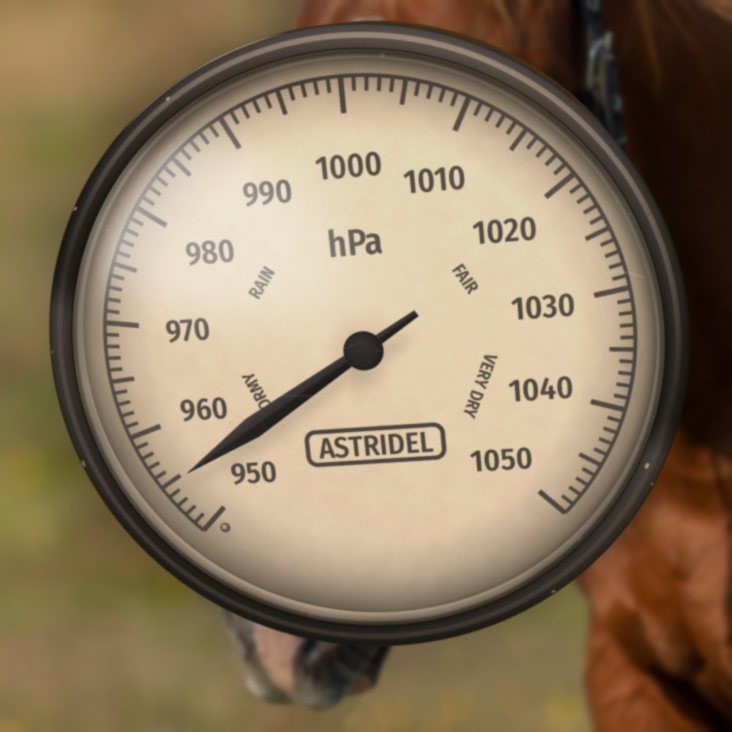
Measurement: 955
